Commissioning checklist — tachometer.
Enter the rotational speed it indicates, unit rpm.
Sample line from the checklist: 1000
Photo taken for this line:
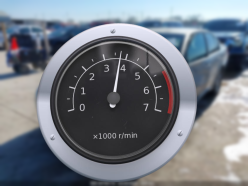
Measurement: 3750
